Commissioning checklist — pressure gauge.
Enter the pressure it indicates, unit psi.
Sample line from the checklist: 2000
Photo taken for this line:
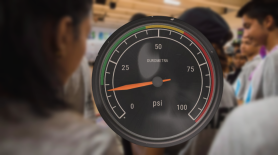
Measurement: 12.5
